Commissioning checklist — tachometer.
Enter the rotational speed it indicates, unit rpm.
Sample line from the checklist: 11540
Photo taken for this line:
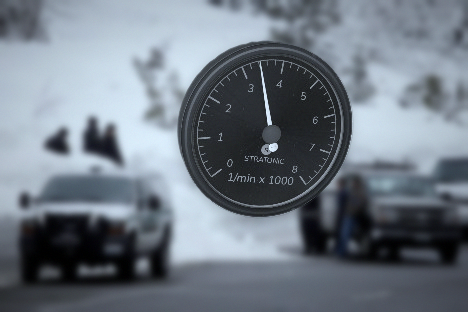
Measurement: 3400
